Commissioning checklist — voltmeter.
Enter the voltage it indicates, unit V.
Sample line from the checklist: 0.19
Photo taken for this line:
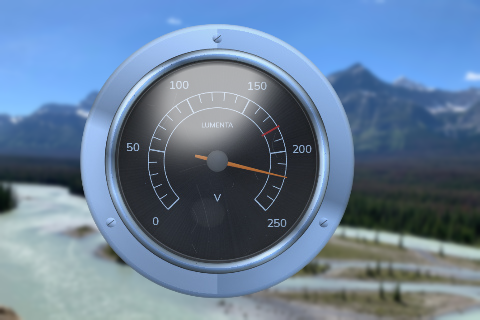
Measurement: 220
